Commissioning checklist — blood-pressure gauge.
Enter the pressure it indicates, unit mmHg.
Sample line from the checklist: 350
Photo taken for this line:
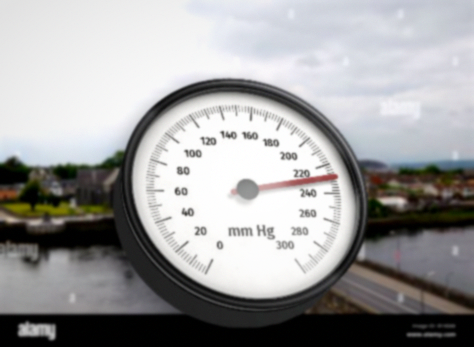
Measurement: 230
